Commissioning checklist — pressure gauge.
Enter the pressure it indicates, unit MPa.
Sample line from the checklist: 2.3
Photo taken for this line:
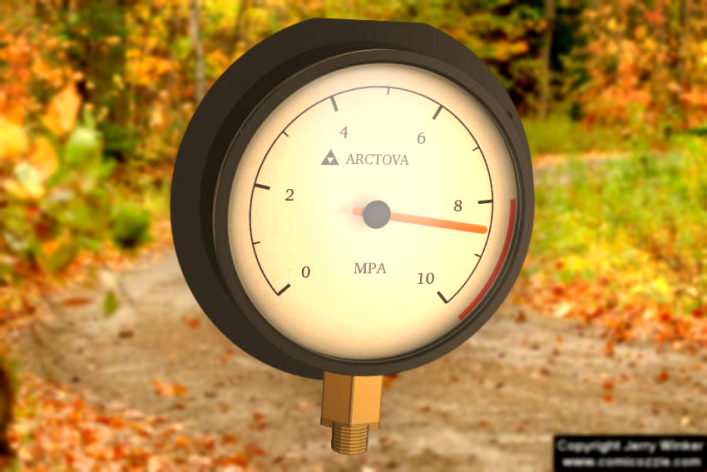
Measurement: 8.5
